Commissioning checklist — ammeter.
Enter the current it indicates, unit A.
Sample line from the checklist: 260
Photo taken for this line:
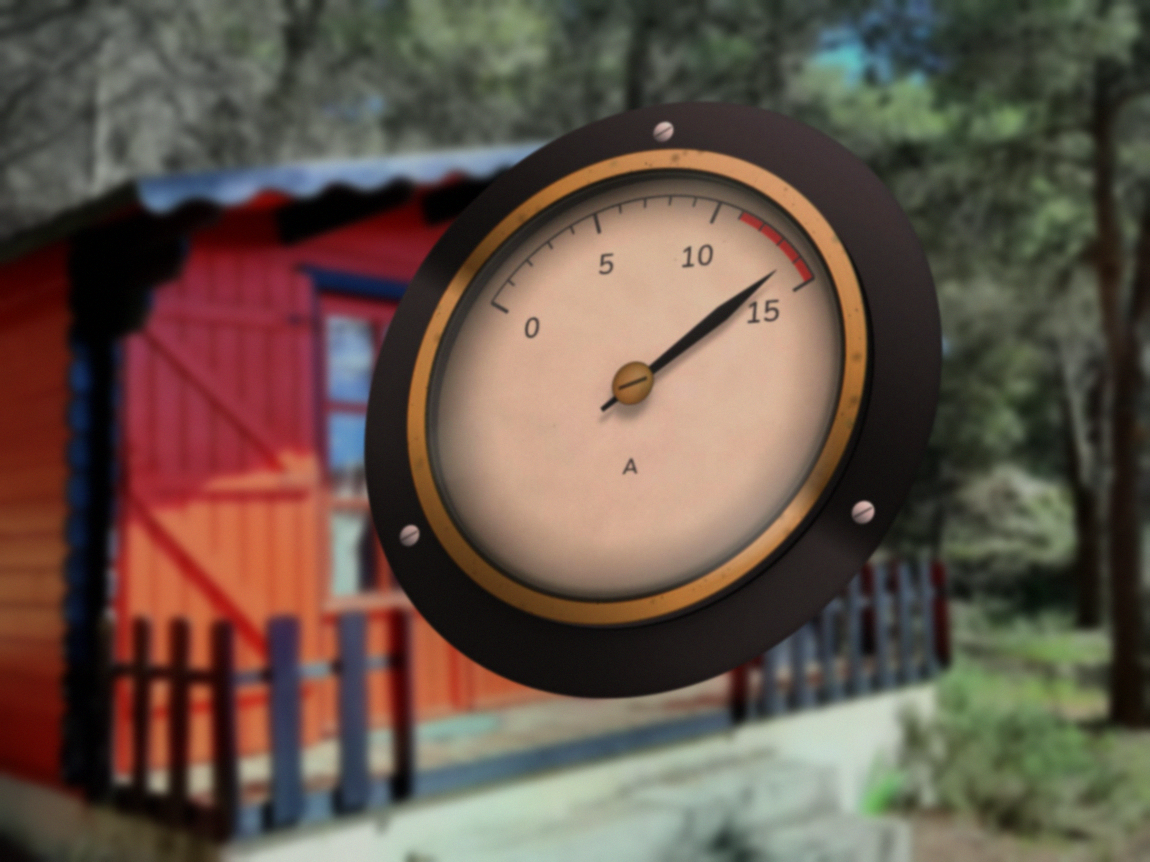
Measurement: 14
